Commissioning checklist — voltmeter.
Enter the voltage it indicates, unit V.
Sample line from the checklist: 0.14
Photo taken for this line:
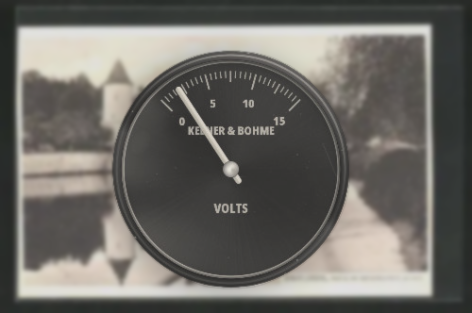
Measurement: 2
